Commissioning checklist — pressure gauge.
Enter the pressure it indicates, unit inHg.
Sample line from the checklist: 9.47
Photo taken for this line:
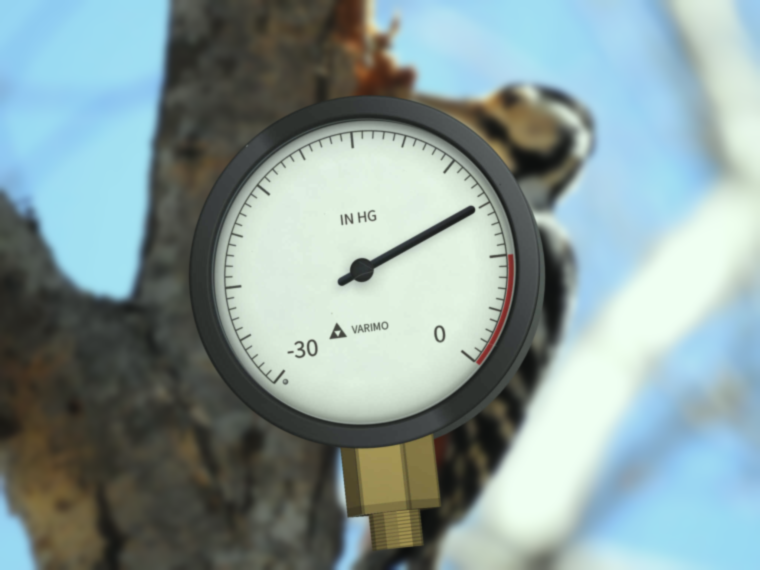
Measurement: -7.5
